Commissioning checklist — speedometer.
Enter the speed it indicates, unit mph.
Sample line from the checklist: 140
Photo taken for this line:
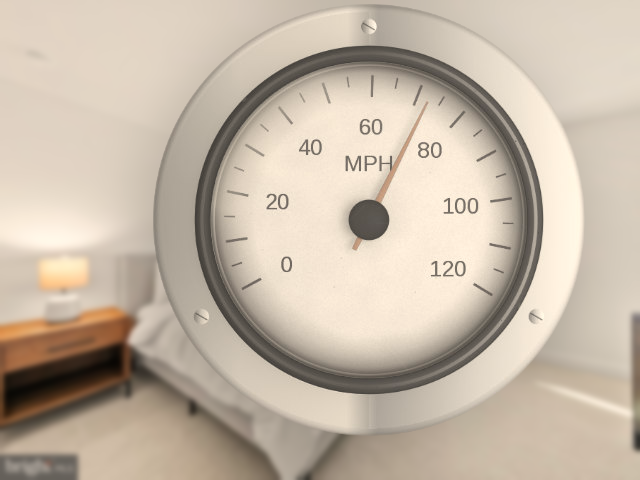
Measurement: 72.5
